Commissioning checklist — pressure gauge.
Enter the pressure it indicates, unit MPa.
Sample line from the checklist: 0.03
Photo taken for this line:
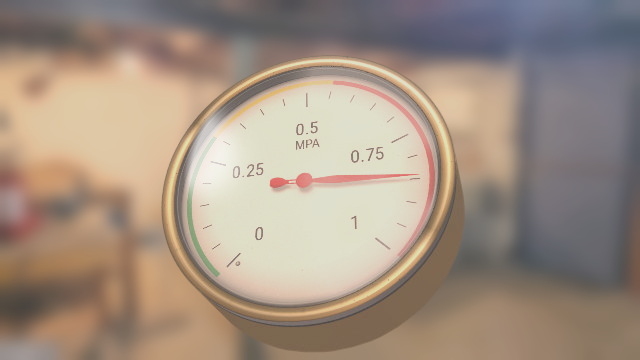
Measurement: 0.85
